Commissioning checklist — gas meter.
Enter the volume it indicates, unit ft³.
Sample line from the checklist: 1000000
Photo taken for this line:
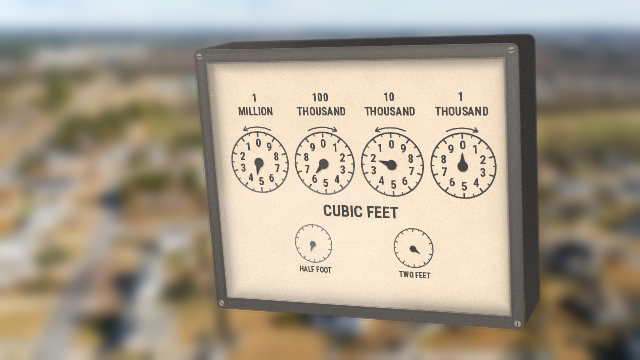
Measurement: 462000
